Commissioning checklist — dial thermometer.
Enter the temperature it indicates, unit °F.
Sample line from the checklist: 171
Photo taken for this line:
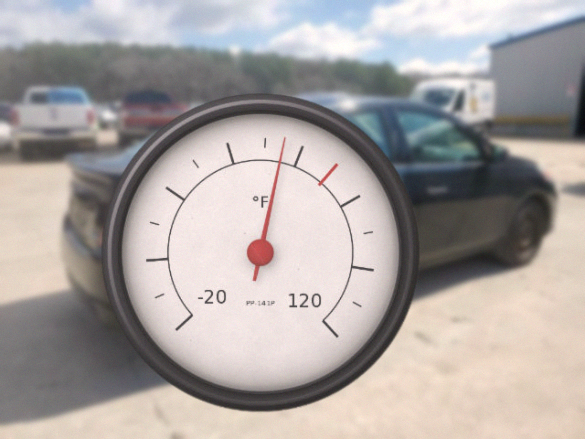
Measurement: 55
